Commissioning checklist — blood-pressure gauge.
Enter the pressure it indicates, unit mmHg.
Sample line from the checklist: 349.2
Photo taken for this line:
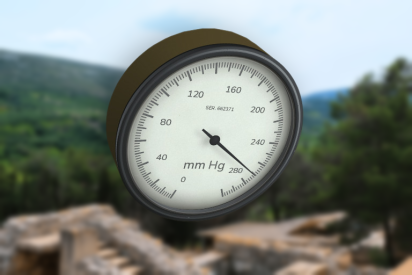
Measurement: 270
